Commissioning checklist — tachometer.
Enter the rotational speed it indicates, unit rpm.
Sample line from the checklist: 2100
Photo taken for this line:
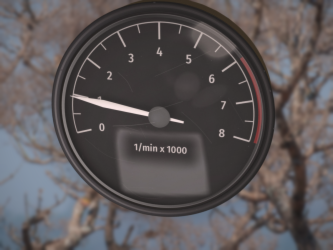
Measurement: 1000
